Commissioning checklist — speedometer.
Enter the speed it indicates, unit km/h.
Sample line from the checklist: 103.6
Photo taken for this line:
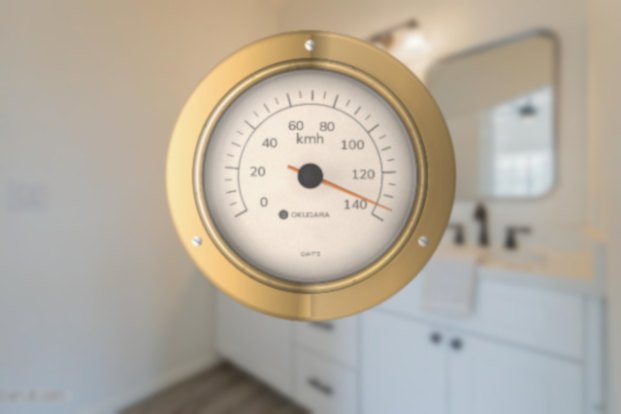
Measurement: 135
